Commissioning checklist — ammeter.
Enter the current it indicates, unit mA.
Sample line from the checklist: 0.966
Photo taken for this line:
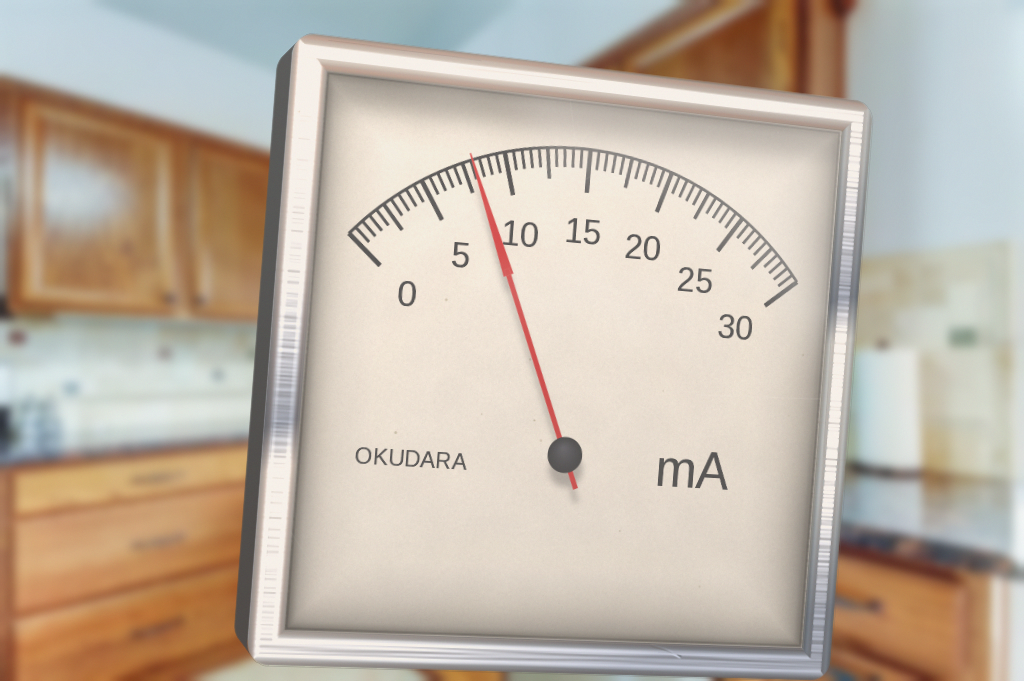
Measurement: 8
